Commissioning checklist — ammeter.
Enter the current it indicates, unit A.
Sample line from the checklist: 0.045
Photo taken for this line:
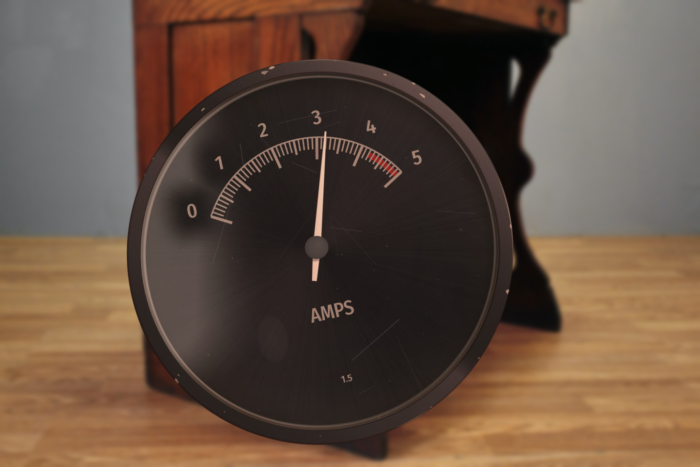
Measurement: 3.2
